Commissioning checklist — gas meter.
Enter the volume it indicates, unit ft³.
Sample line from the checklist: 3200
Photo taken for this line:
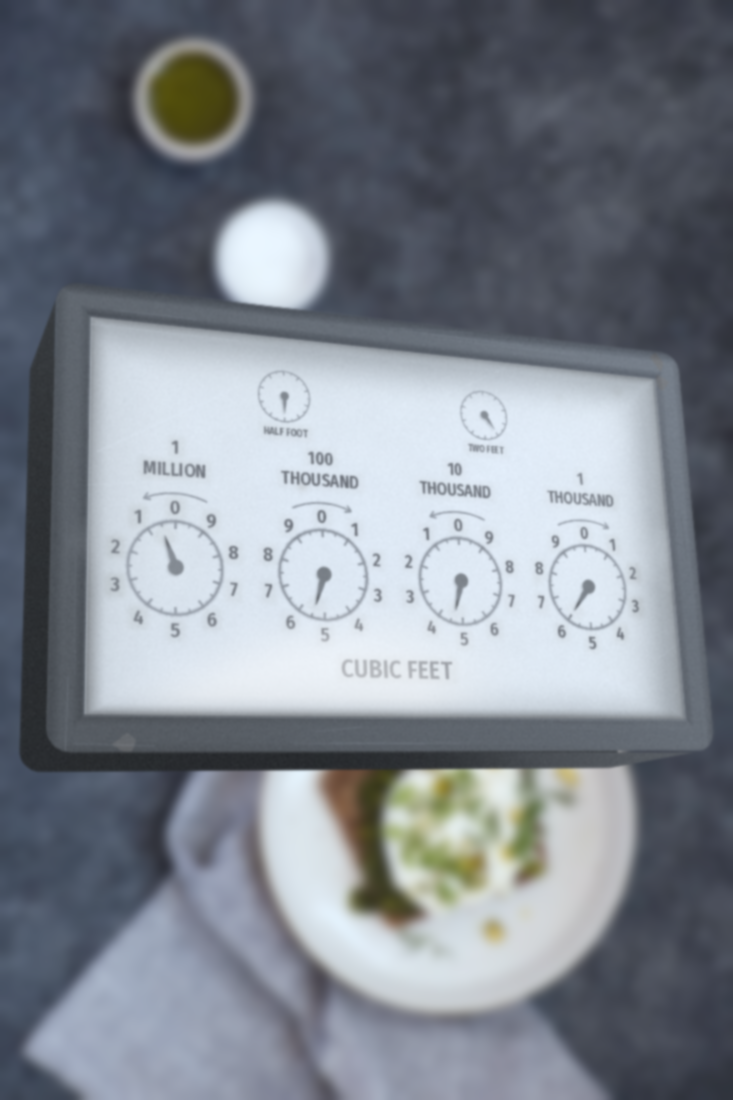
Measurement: 54600
